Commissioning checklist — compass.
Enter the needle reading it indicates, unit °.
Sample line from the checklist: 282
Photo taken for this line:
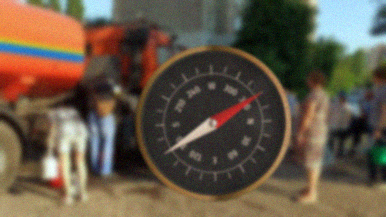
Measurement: 330
